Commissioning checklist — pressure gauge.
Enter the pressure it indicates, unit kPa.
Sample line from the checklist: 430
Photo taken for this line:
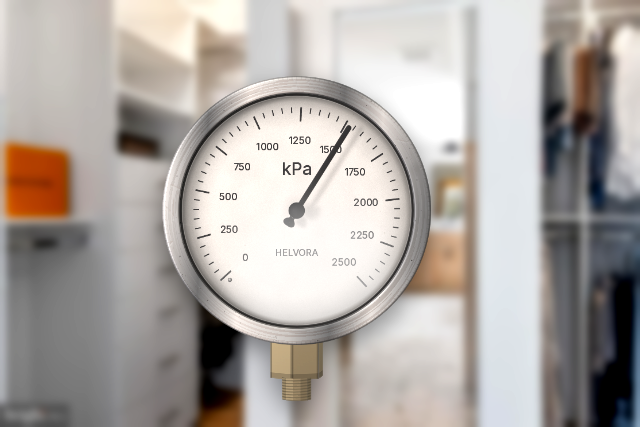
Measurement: 1525
